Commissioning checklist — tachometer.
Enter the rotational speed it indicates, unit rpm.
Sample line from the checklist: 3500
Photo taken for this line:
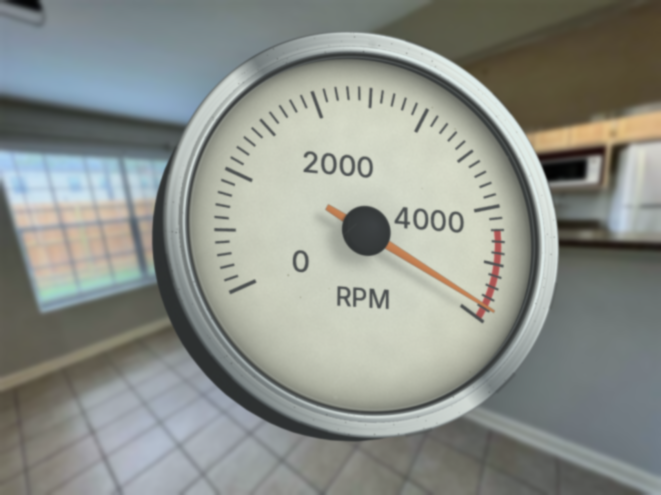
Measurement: 4900
